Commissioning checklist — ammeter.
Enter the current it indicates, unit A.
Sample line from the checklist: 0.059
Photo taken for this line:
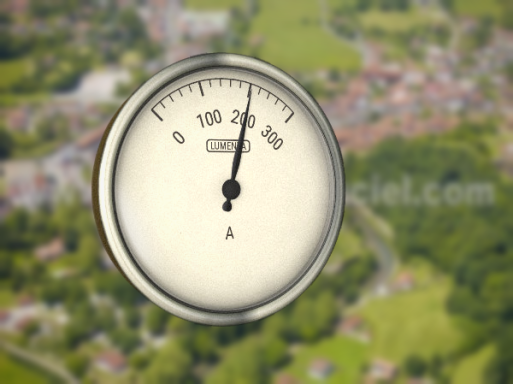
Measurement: 200
